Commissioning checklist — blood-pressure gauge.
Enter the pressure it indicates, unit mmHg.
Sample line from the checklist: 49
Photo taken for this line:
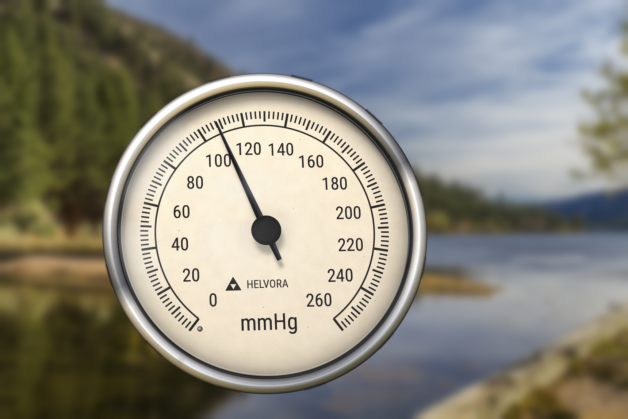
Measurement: 108
